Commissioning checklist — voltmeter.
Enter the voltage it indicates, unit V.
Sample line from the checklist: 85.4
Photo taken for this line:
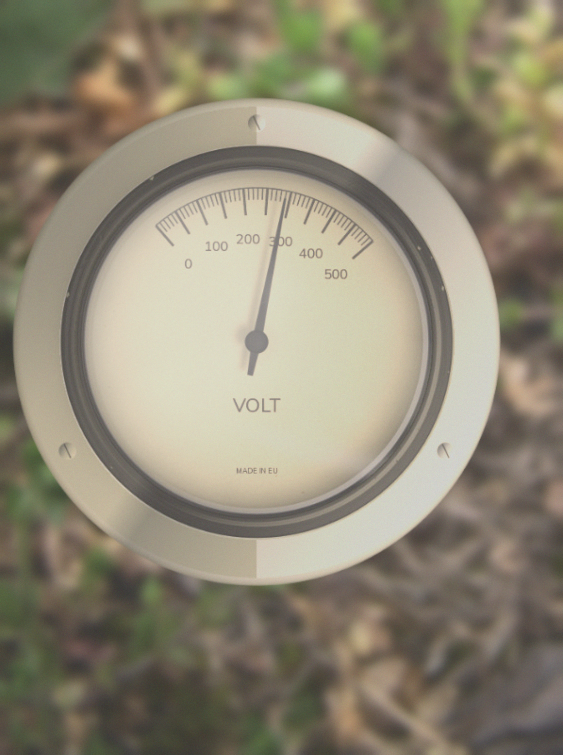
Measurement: 290
